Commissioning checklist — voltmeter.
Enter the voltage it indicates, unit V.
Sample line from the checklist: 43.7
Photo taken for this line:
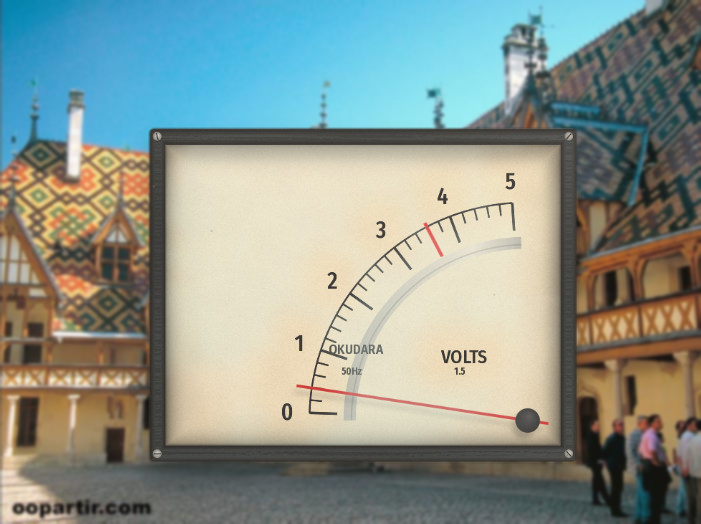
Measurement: 0.4
